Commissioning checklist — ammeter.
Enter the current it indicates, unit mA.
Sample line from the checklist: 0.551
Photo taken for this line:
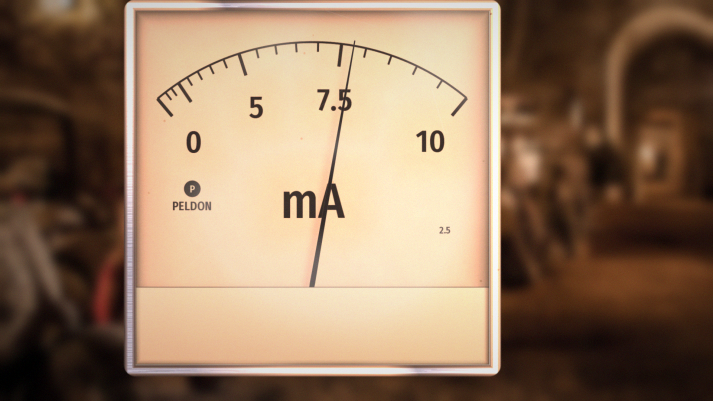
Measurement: 7.75
